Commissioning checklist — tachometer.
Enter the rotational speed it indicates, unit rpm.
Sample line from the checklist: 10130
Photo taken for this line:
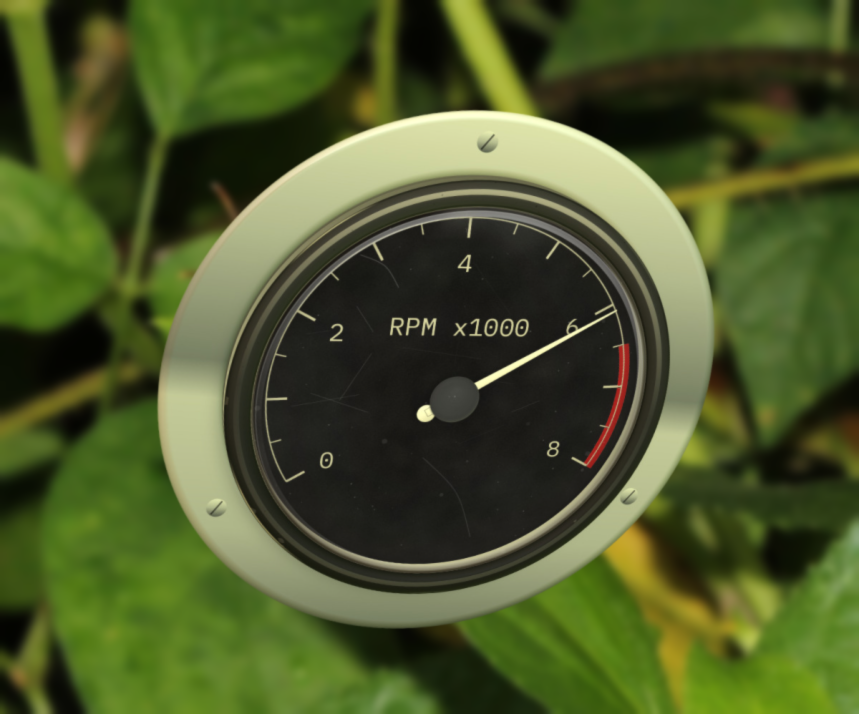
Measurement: 6000
